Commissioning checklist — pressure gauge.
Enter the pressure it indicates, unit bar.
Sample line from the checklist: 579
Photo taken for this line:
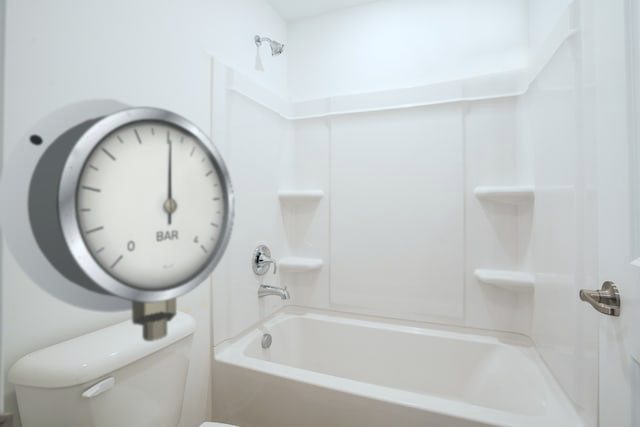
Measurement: 2
